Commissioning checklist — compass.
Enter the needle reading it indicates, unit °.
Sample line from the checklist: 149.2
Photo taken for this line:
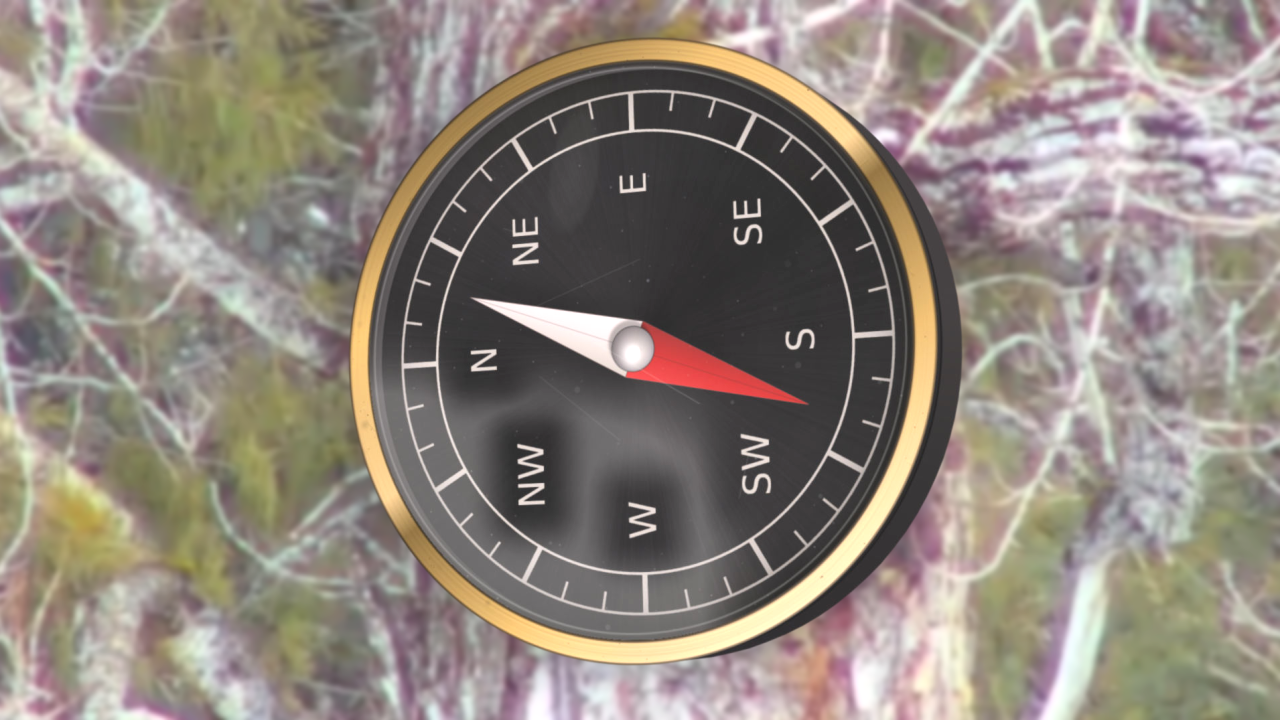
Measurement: 200
